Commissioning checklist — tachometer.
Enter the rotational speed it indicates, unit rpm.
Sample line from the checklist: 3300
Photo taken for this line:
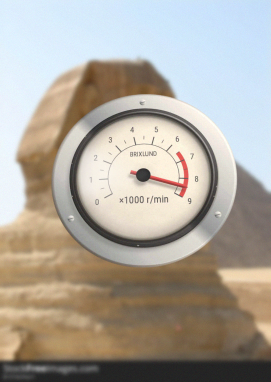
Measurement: 8500
